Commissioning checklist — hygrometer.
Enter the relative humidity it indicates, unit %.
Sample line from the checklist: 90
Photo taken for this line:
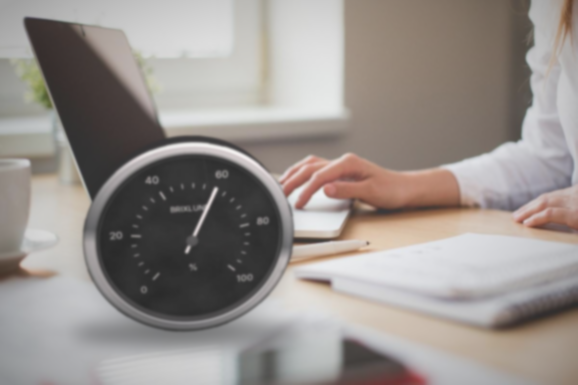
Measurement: 60
